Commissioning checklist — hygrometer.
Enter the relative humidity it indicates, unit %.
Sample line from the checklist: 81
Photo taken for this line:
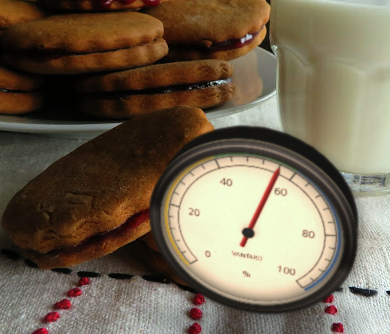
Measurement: 56
